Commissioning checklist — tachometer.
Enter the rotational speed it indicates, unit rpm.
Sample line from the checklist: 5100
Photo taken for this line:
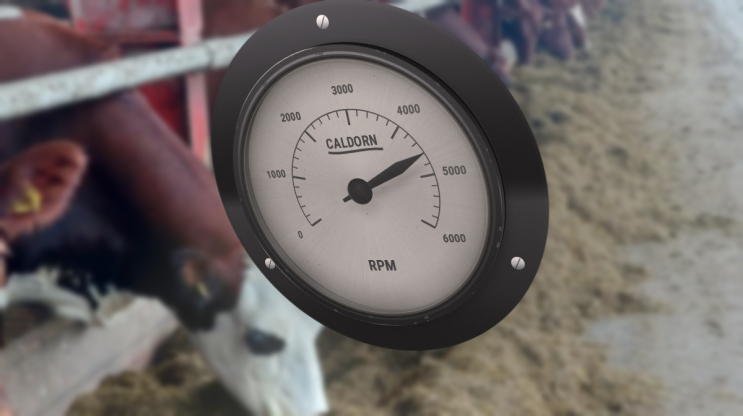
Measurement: 4600
